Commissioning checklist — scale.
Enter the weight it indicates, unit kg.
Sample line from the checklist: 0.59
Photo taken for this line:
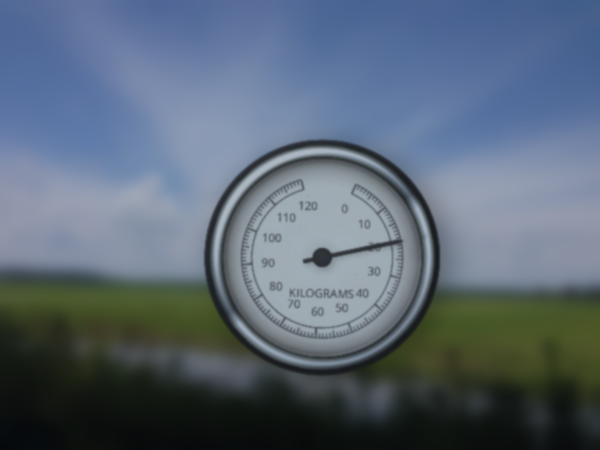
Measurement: 20
